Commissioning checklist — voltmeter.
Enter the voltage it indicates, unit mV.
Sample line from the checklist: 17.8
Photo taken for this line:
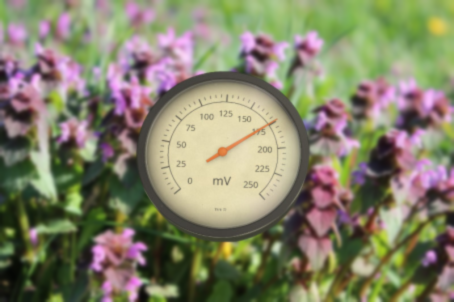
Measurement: 175
